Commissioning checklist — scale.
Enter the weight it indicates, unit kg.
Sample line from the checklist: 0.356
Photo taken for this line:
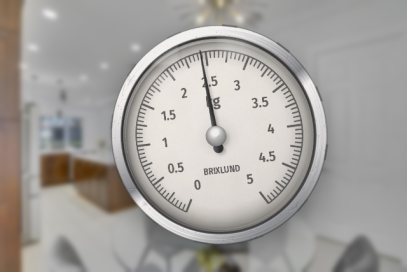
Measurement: 2.45
